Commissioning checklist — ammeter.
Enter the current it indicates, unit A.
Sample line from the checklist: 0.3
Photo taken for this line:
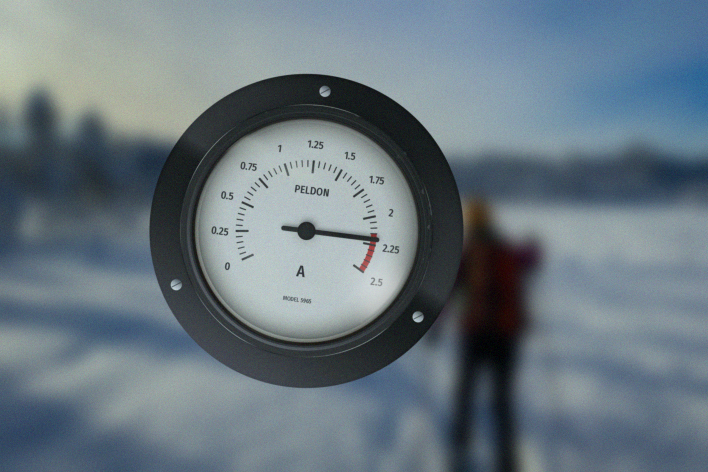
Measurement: 2.2
